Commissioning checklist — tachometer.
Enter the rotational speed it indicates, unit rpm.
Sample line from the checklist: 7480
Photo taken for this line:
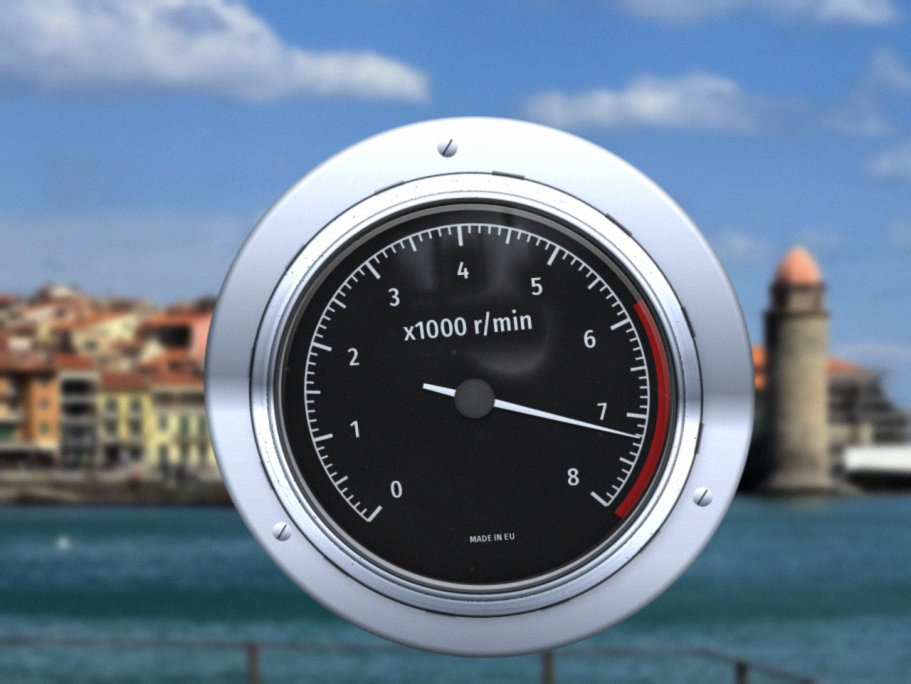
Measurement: 7200
